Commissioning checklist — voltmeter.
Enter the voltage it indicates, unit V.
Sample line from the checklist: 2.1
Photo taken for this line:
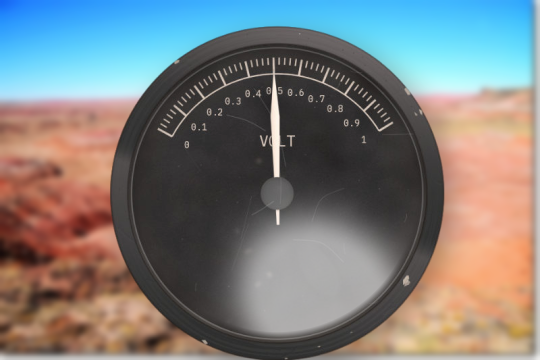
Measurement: 0.5
